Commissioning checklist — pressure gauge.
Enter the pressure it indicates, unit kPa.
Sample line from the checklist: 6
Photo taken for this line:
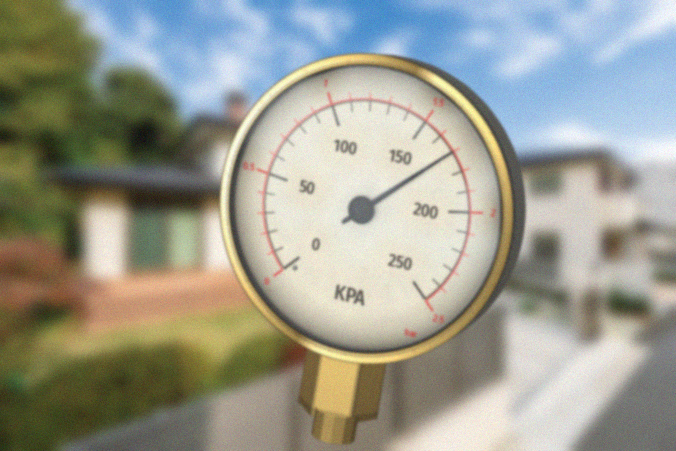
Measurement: 170
